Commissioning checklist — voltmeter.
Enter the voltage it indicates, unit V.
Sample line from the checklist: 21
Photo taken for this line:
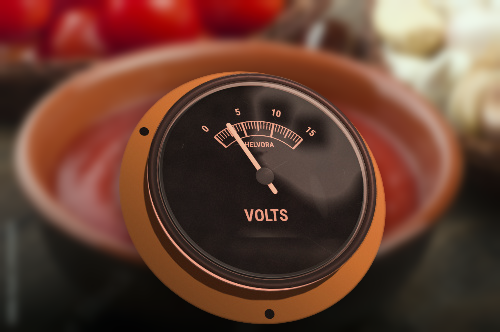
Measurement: 2.5
